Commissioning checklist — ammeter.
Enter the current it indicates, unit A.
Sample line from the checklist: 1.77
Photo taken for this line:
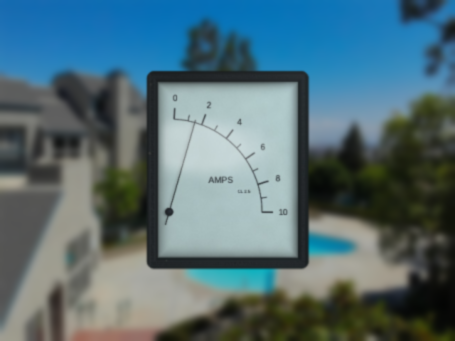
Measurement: 1.5
